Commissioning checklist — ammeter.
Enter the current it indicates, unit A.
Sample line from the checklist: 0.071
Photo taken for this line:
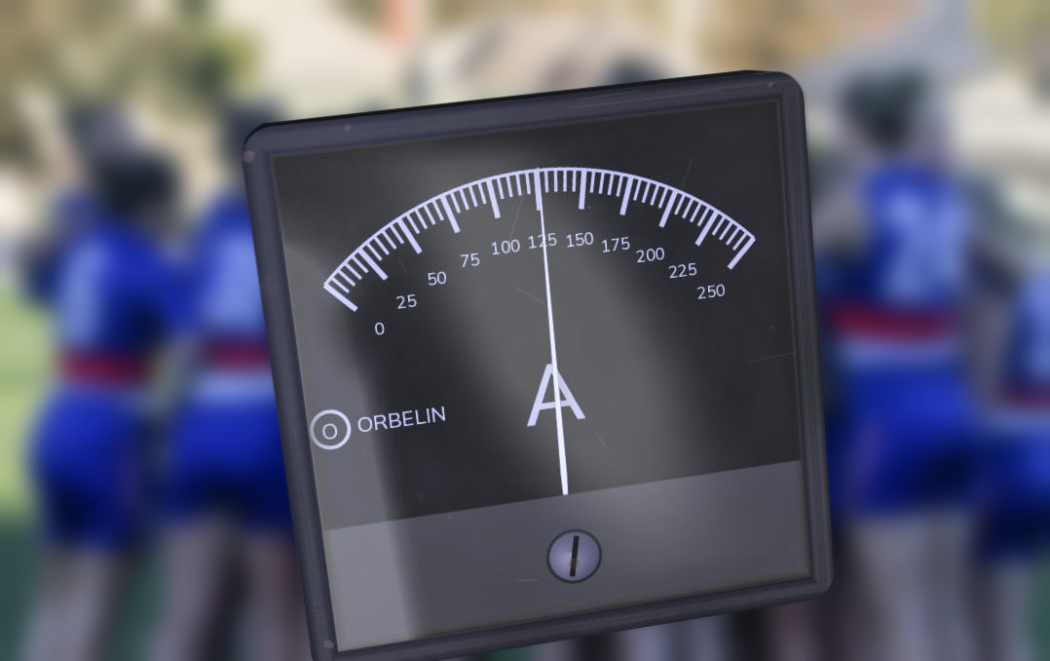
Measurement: 125
